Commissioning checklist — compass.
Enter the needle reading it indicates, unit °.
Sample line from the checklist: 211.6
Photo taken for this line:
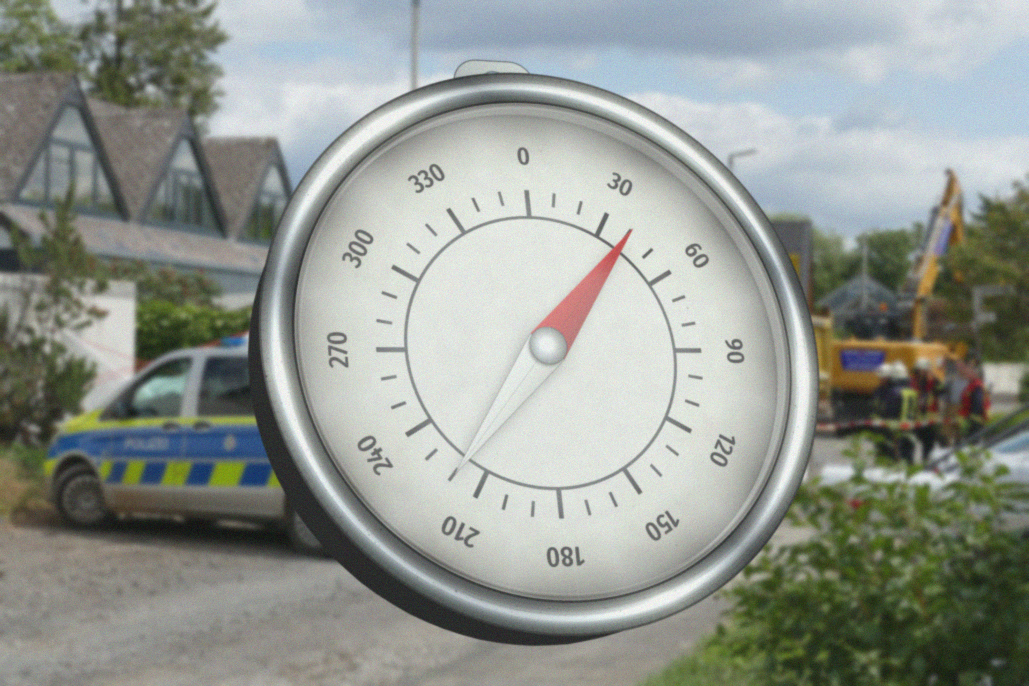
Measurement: 40
